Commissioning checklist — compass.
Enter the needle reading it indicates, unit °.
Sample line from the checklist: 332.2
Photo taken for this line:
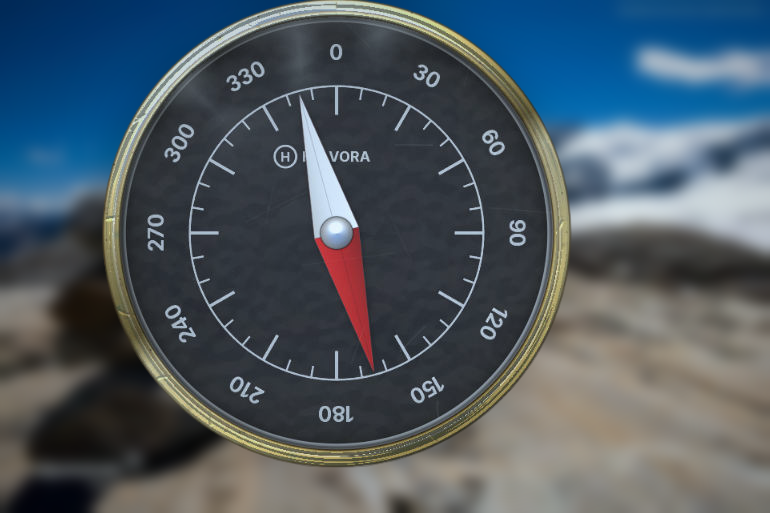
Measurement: 165
